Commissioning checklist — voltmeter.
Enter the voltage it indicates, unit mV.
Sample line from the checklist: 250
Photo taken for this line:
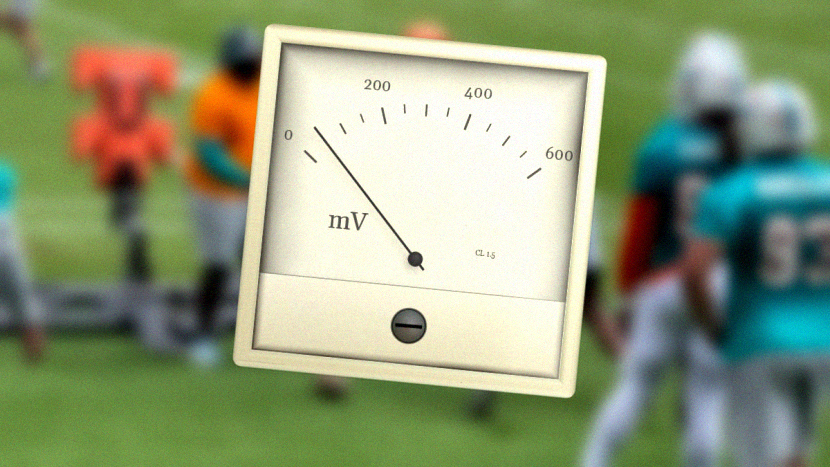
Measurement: 50
